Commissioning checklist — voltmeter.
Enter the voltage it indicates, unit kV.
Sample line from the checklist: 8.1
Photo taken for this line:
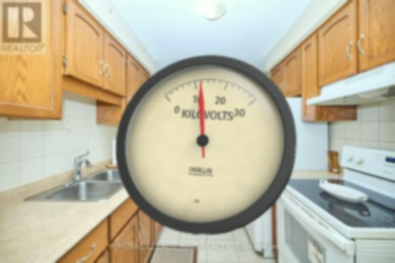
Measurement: 12
